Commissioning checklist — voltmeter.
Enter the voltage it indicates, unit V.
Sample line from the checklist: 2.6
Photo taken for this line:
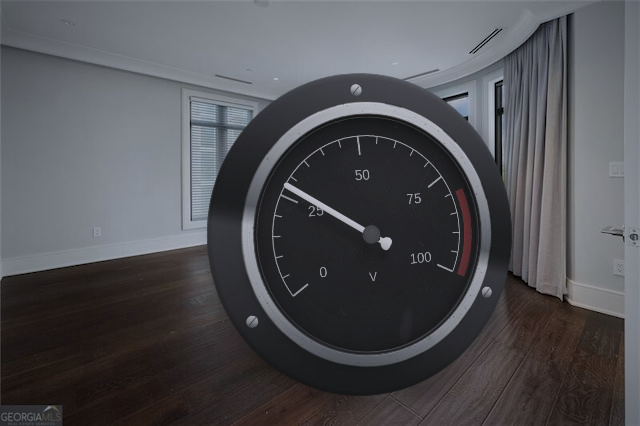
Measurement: 27.5
